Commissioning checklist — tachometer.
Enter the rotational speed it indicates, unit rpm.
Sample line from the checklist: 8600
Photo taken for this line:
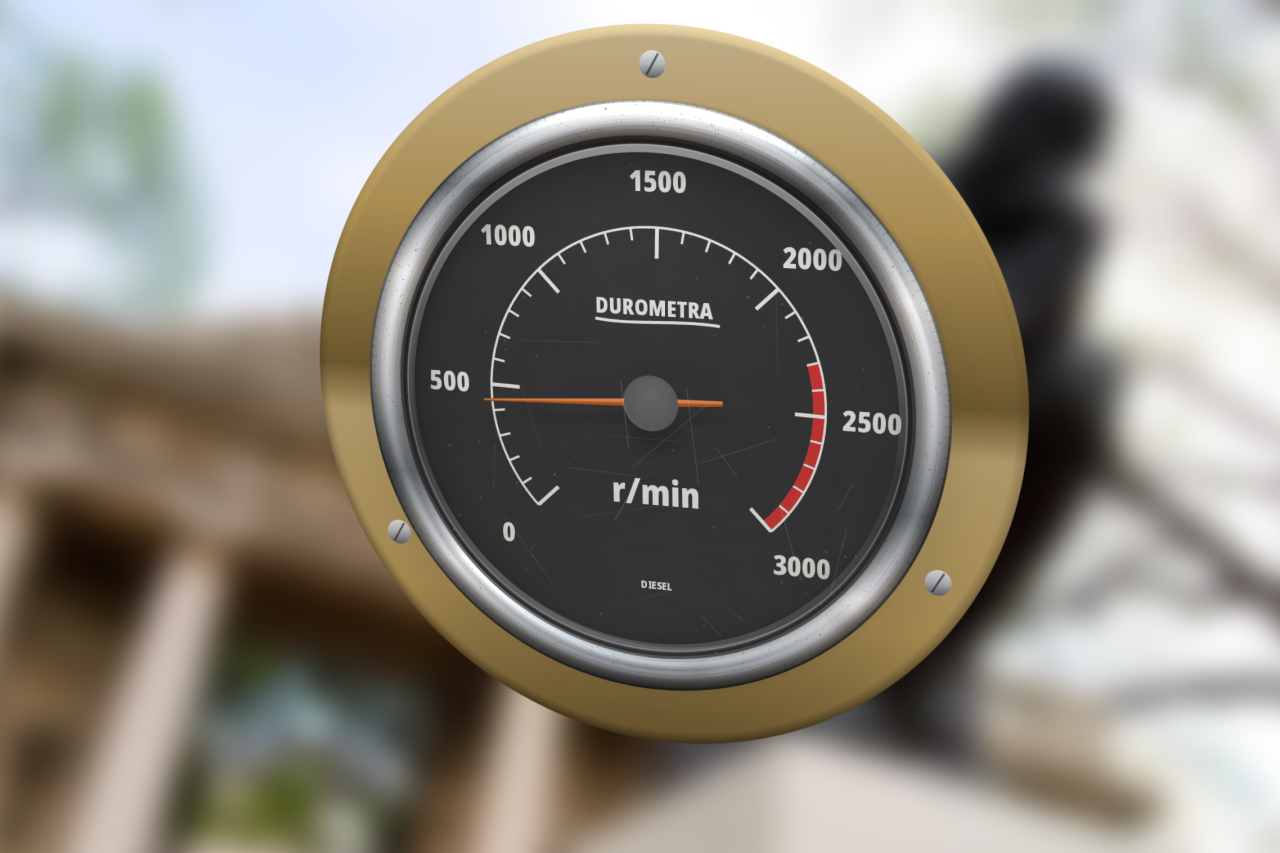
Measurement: 450
